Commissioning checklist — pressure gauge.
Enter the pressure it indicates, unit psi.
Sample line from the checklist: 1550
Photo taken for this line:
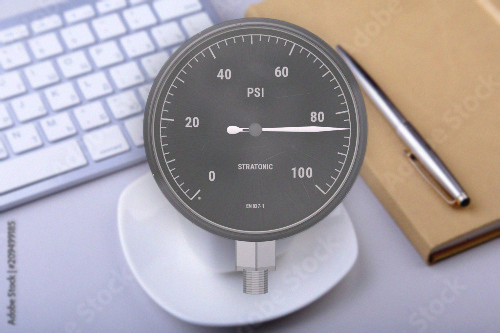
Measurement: 84
